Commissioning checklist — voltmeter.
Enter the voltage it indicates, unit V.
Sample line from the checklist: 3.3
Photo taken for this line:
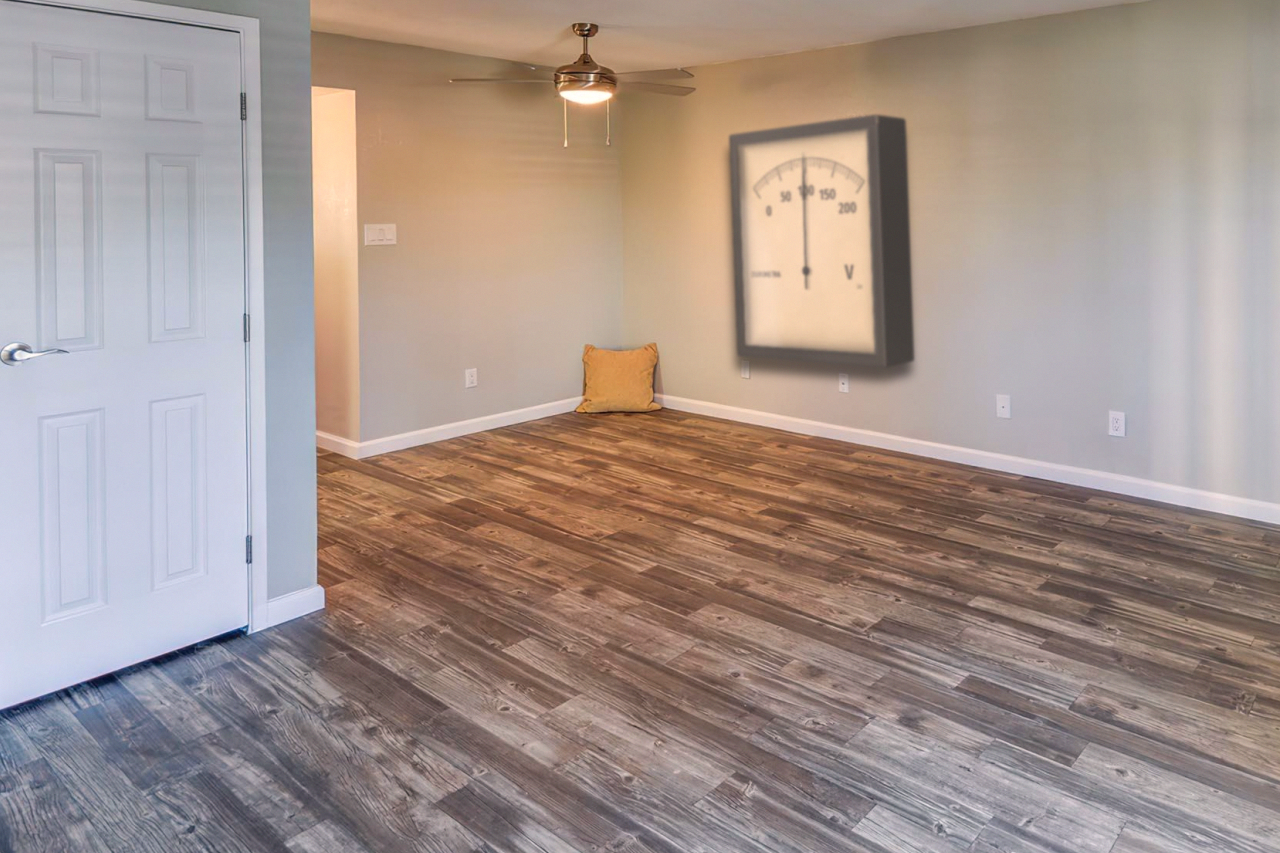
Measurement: 100
